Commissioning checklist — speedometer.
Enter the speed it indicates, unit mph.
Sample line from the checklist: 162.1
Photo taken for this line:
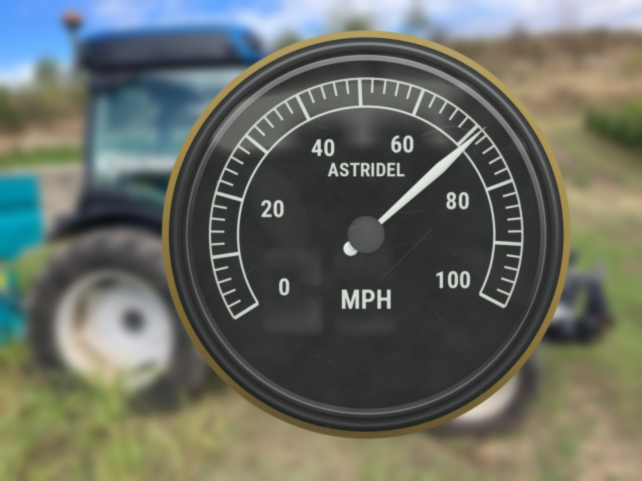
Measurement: 71
